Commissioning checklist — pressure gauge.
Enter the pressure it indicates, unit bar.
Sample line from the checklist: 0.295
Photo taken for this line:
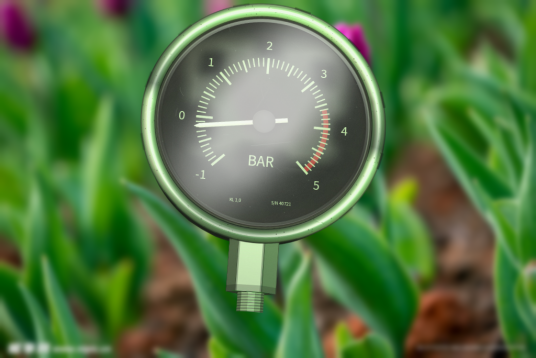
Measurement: -0.2
